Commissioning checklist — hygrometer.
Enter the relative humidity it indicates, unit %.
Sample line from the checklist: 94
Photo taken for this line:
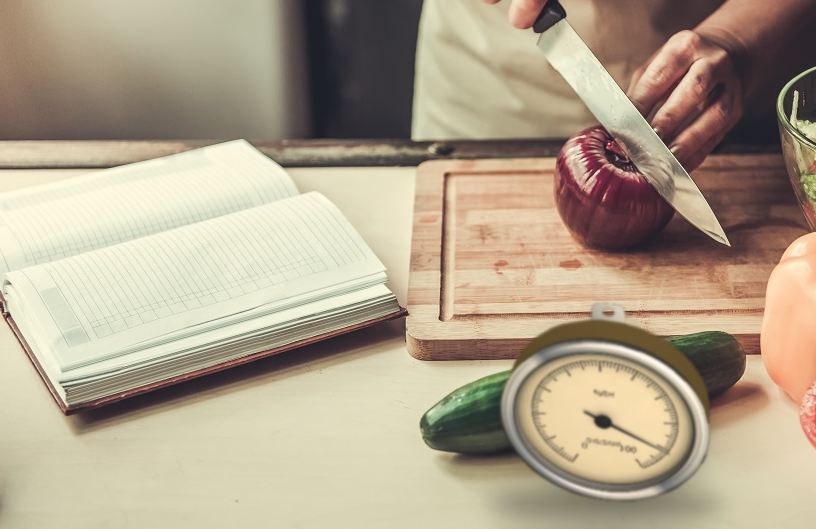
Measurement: 90
